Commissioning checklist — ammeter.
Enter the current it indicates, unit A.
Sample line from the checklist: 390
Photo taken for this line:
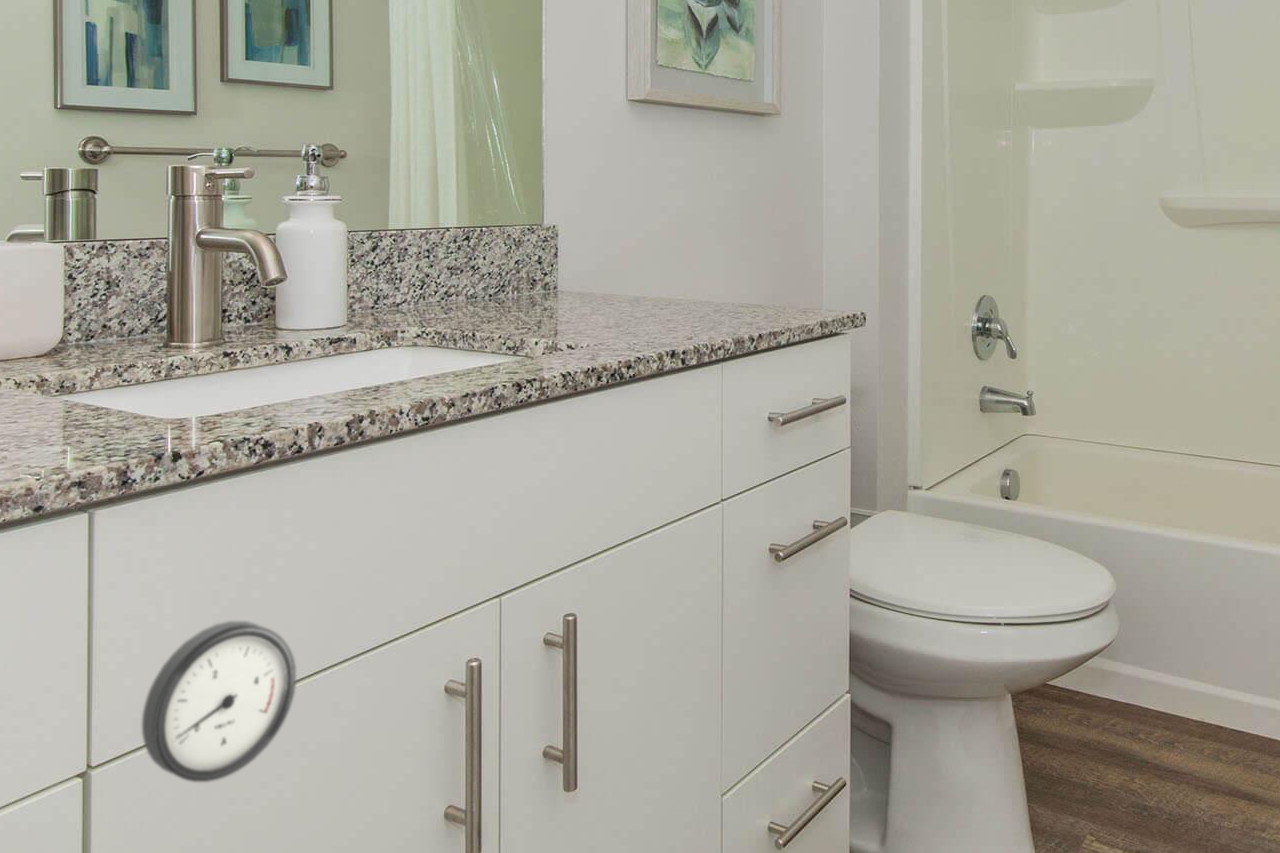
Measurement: 0.2
